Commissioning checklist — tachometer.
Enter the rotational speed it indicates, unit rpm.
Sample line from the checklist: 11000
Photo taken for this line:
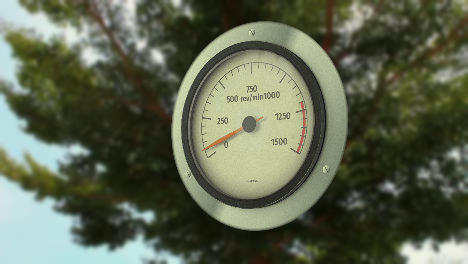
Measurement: 50
